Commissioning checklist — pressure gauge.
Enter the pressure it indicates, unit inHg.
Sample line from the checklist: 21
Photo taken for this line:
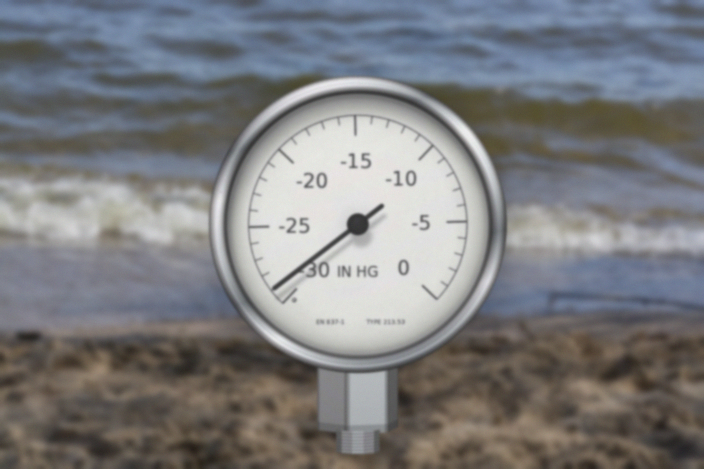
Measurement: -29
